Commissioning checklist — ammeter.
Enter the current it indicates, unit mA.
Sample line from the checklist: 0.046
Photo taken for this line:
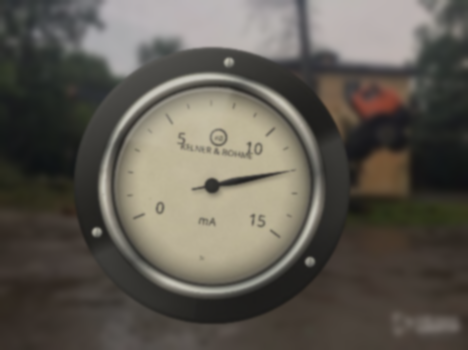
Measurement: 12
